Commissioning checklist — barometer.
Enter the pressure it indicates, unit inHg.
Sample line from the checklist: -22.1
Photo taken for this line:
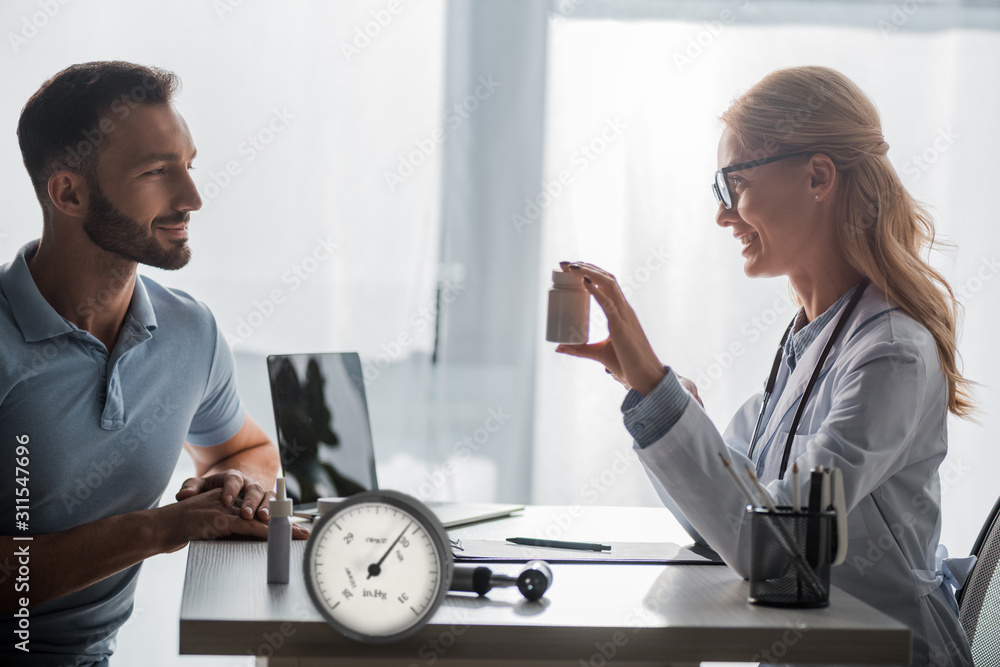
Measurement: 29.9
